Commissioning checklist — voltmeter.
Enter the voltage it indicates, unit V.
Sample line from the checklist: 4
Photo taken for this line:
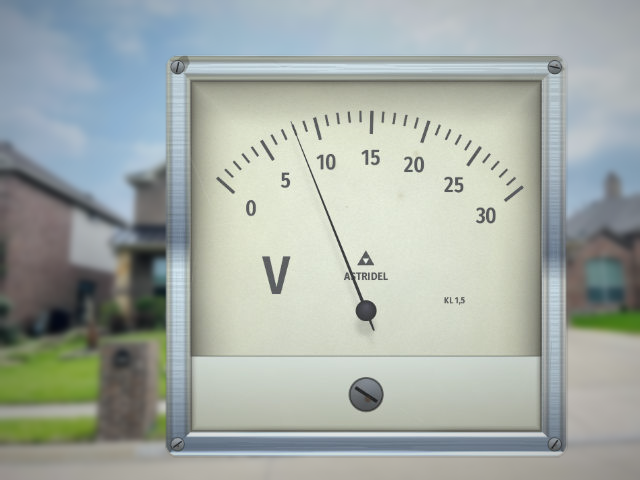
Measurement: 8
